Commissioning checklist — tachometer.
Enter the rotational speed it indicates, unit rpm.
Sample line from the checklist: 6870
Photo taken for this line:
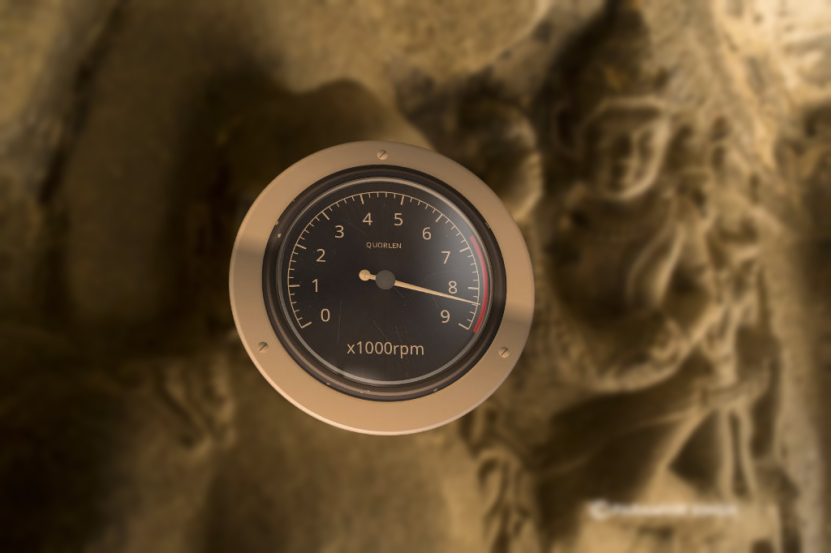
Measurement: 8400
